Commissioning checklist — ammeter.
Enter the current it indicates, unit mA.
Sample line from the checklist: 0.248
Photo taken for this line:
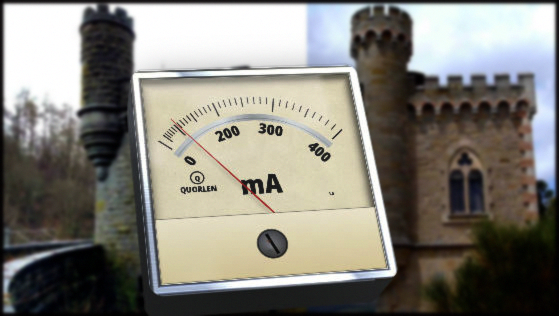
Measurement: 100
